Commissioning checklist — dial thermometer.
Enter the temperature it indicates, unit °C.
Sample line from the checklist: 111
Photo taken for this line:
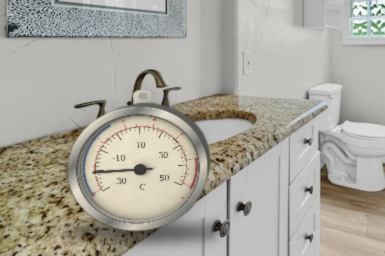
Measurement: -20
